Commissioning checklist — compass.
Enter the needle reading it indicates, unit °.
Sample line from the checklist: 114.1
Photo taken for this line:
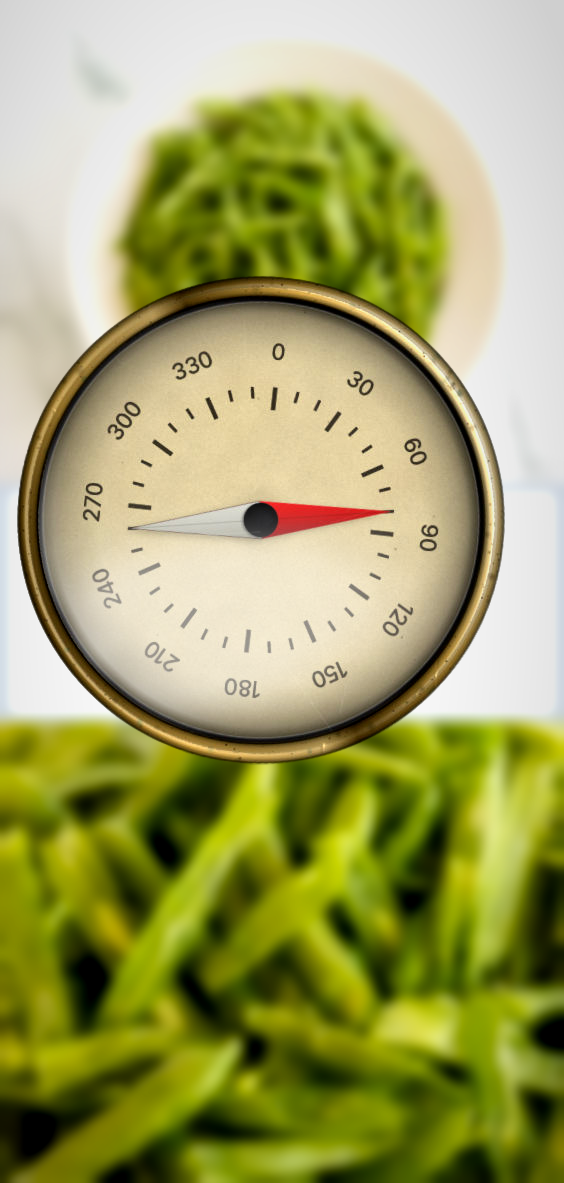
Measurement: 80
